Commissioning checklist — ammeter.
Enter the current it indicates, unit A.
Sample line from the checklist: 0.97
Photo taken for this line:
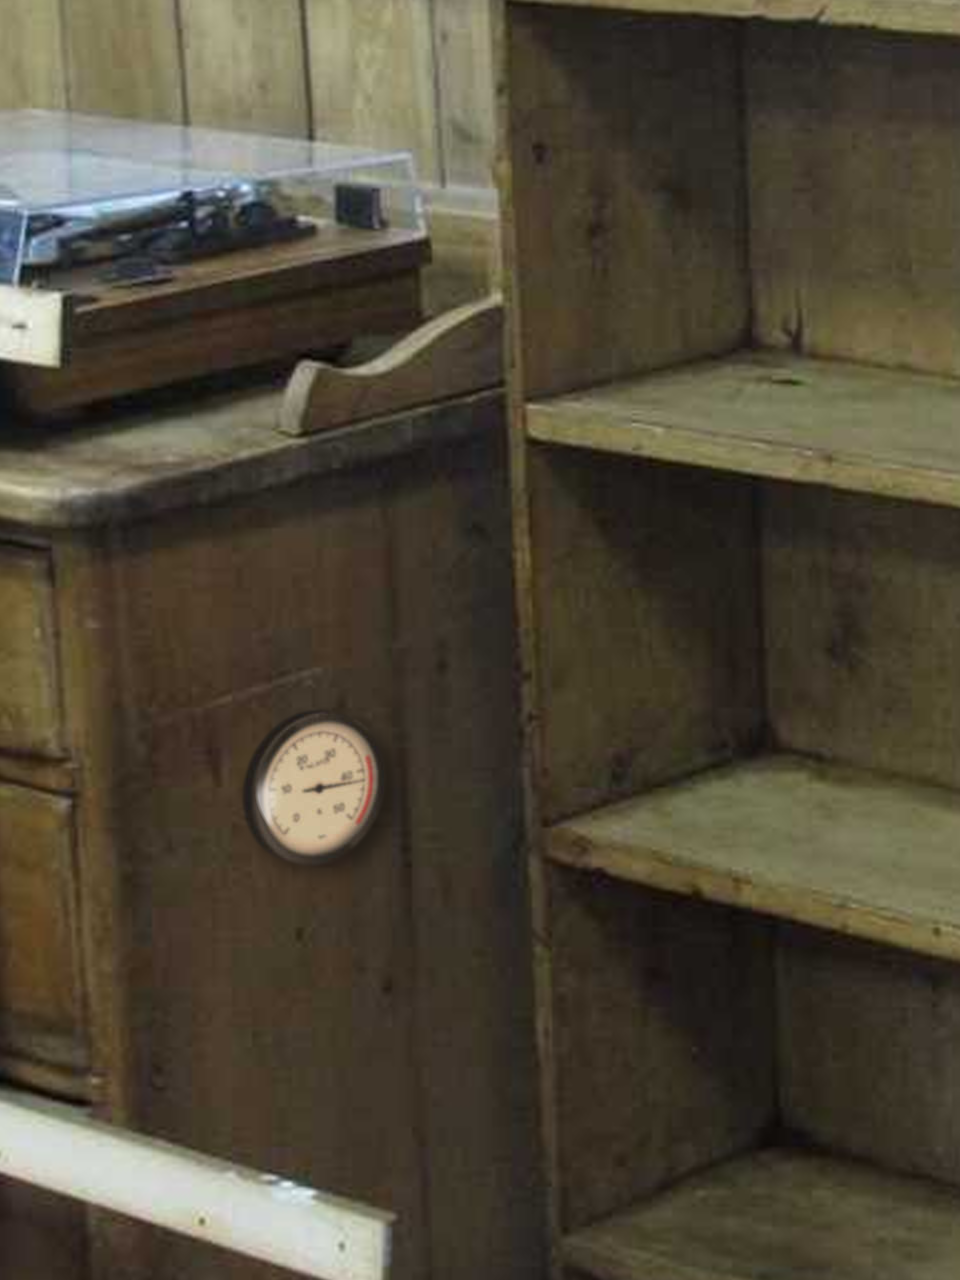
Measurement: 42
